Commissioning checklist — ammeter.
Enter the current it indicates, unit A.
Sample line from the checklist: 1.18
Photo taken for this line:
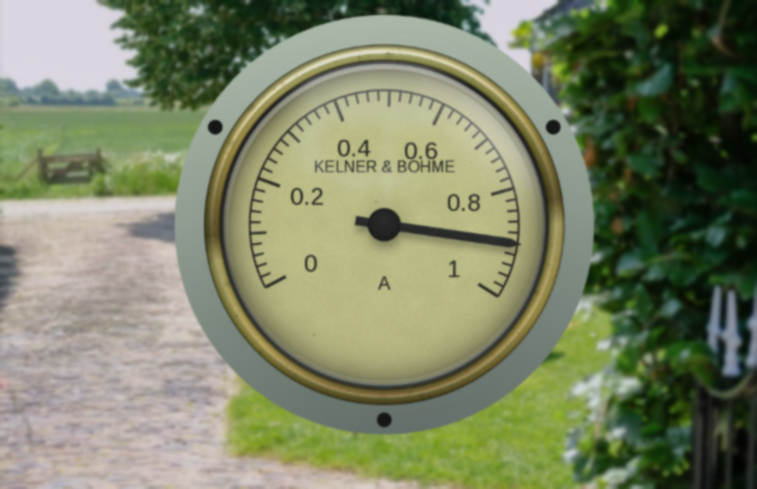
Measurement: 0.9
